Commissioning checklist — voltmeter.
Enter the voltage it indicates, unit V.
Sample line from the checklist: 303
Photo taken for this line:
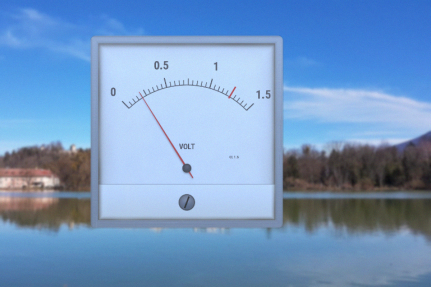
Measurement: 0.2
